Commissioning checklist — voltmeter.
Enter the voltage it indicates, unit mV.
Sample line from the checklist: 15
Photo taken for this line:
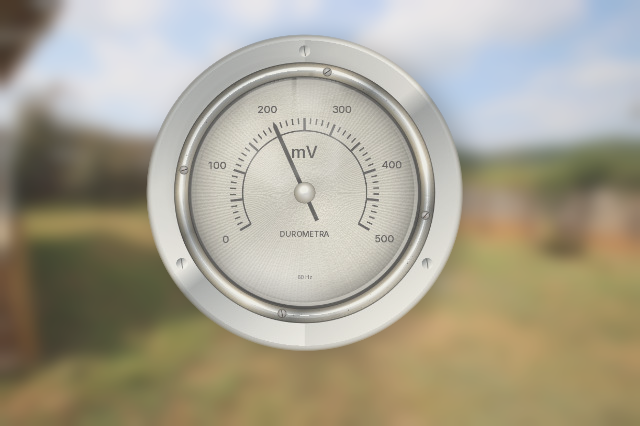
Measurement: 200
